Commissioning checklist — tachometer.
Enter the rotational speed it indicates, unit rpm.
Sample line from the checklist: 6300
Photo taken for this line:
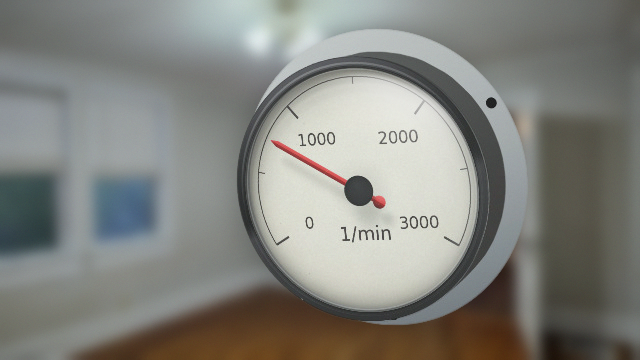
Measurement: 750
